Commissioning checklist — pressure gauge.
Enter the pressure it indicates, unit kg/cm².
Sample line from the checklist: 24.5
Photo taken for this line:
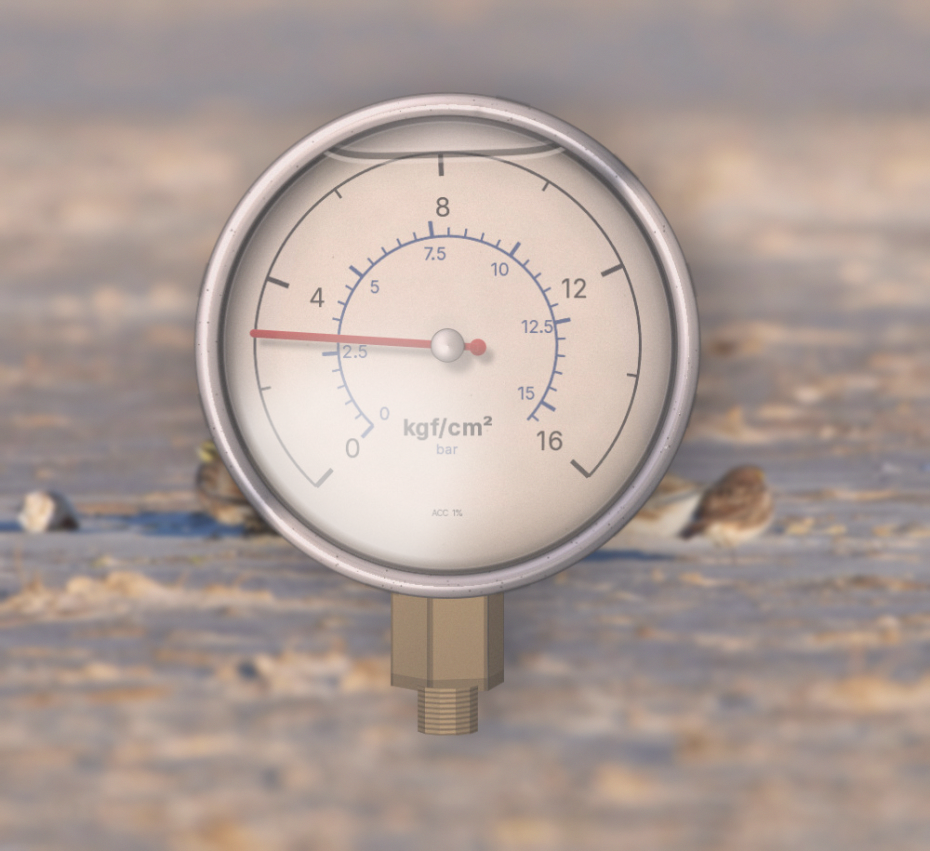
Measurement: 3
